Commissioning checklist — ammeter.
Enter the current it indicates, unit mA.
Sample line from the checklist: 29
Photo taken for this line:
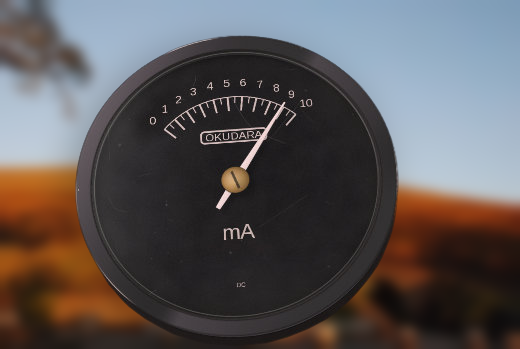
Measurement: 9
